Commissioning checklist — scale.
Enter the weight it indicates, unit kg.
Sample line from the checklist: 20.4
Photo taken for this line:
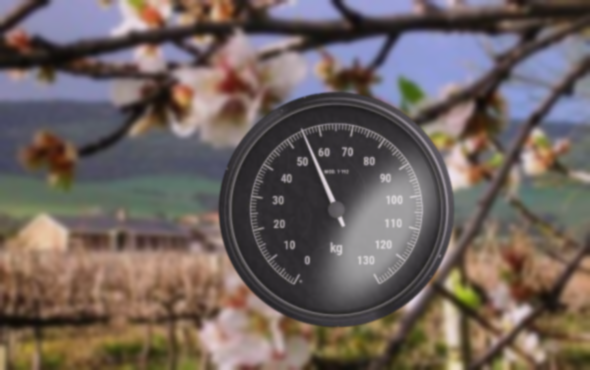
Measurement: 55
